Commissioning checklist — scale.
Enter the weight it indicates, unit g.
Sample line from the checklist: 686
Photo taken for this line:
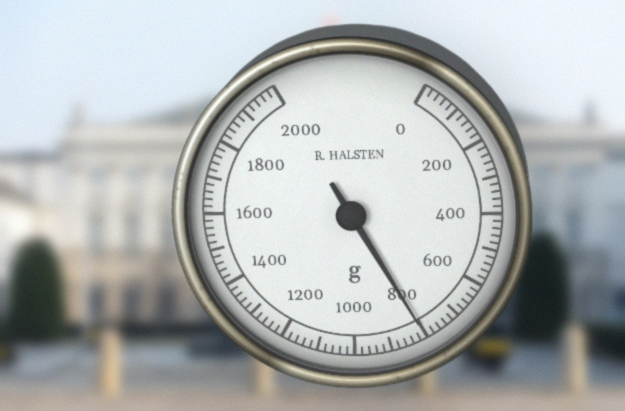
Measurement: 800
